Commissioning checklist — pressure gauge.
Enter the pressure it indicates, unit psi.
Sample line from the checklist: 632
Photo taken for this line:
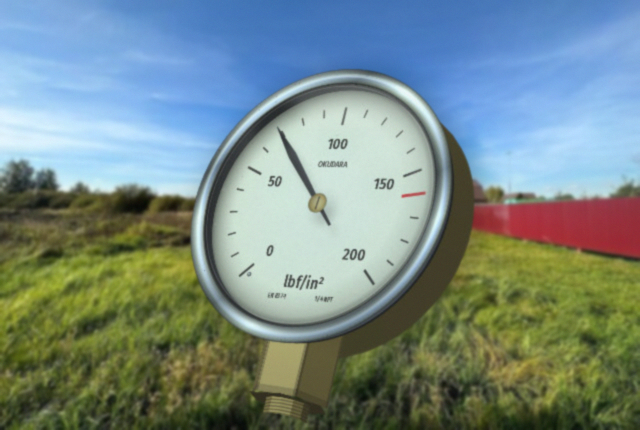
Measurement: 70
